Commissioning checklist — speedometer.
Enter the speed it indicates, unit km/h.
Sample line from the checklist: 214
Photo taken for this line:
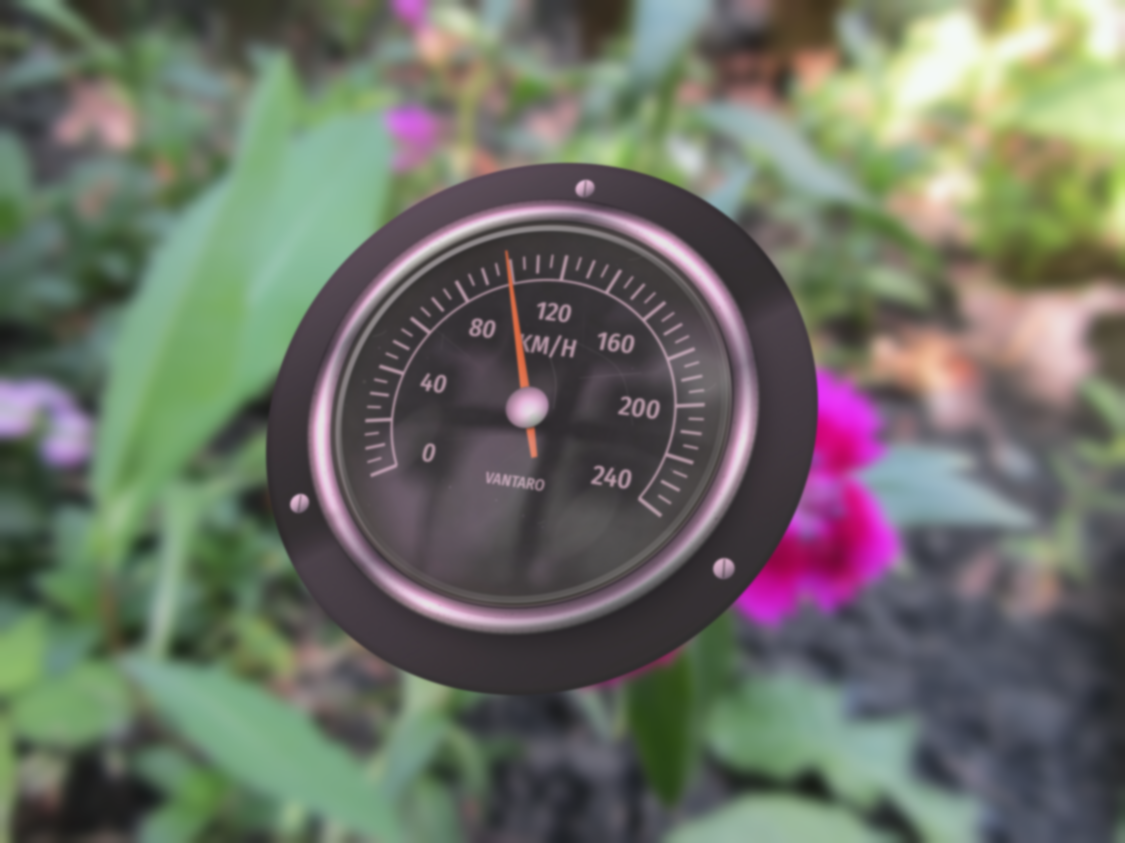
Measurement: 100
